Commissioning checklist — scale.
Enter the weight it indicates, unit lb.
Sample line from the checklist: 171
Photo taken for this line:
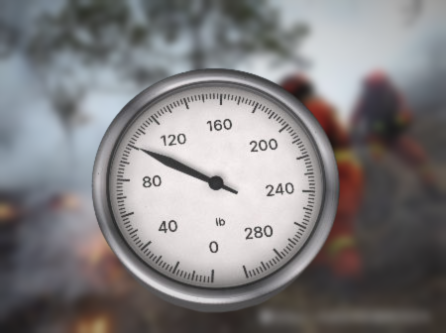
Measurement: 100
